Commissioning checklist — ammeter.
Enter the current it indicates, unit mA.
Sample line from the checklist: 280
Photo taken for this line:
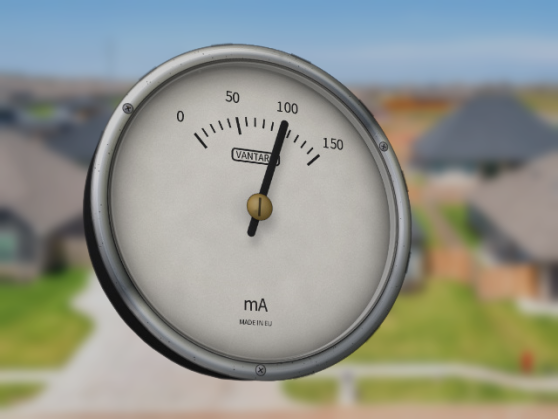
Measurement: 100
